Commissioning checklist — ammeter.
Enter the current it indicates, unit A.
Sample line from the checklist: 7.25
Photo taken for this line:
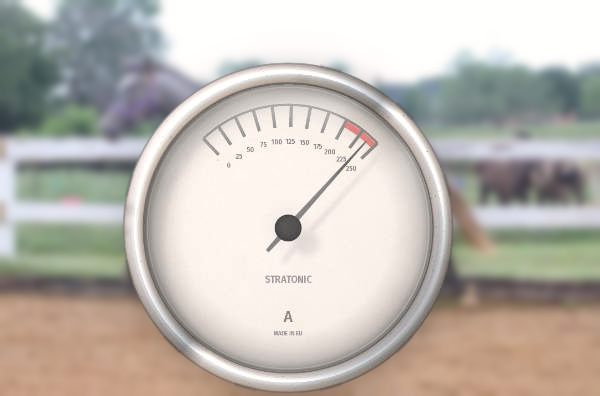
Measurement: 237.5
